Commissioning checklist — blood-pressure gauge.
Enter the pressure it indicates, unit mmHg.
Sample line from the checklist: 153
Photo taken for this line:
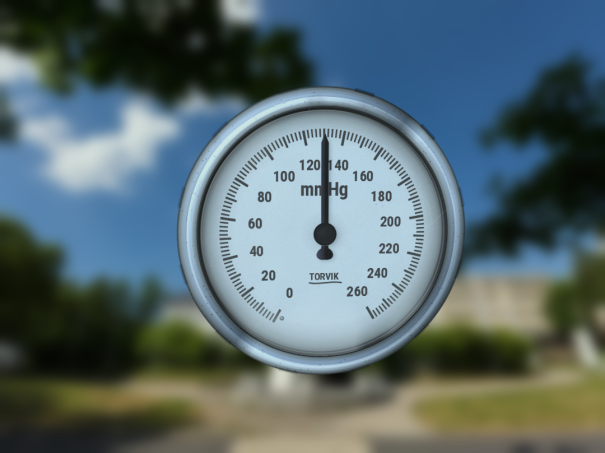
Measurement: 130
